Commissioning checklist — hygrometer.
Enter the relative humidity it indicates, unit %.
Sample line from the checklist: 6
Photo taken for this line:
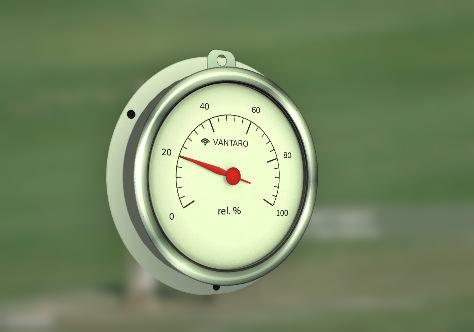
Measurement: 20
